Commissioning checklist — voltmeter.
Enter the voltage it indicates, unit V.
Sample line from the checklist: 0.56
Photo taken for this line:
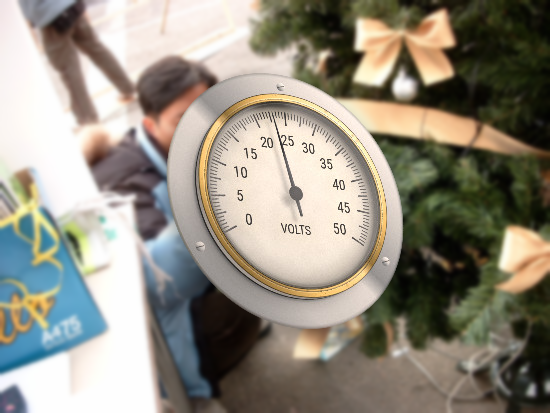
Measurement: 22.5
